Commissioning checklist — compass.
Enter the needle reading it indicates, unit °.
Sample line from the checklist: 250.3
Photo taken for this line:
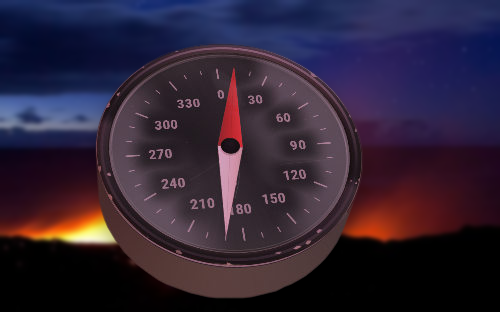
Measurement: 10
